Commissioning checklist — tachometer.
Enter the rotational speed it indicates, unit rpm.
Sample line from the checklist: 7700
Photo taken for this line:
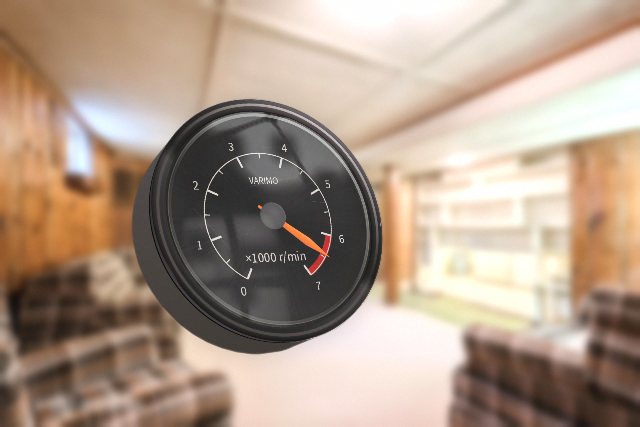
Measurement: 6500
